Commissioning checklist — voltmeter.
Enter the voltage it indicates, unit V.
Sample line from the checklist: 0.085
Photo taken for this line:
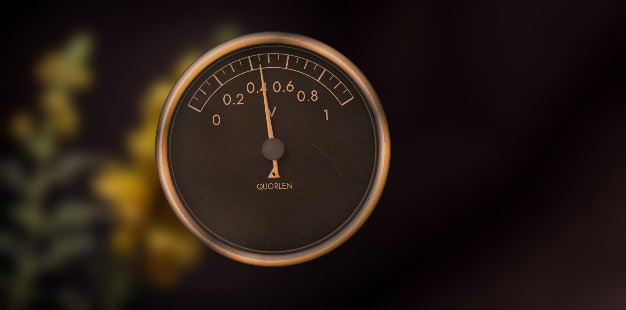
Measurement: 0.45
